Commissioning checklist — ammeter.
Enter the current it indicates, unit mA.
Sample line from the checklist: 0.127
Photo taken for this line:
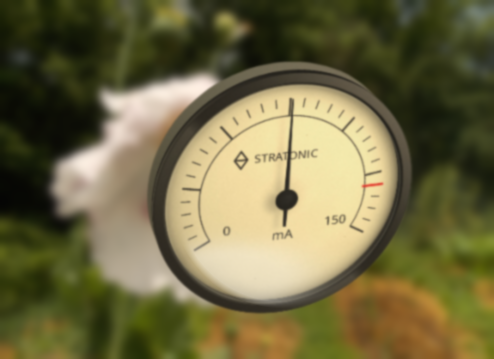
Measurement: 75
